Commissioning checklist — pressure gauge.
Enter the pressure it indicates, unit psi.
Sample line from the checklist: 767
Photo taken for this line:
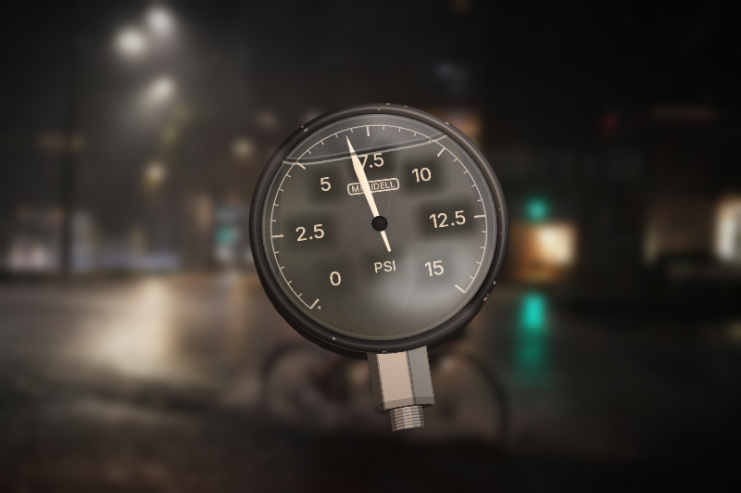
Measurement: 6.75
